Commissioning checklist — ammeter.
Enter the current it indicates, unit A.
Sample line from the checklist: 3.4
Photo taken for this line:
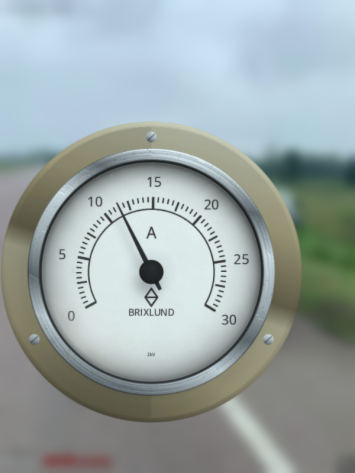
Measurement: 11.5
